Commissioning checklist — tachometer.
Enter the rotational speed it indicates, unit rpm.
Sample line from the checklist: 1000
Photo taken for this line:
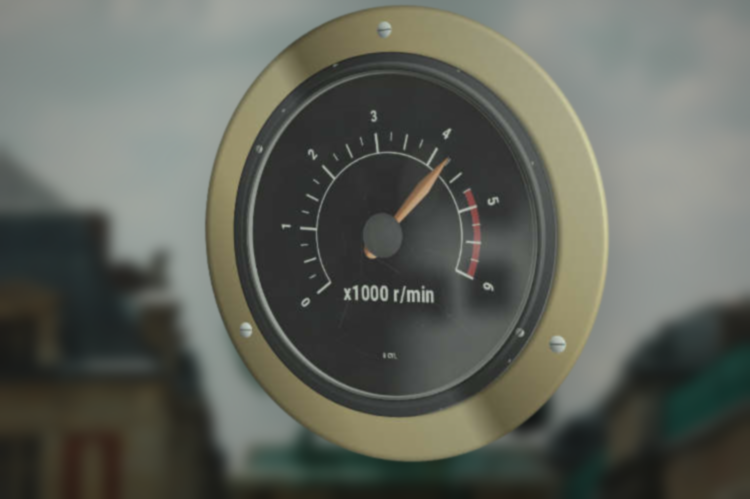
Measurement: 4250
